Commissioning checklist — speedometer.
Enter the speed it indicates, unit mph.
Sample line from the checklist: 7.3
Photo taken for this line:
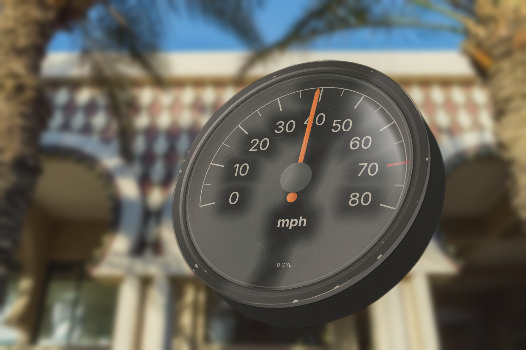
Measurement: 40
